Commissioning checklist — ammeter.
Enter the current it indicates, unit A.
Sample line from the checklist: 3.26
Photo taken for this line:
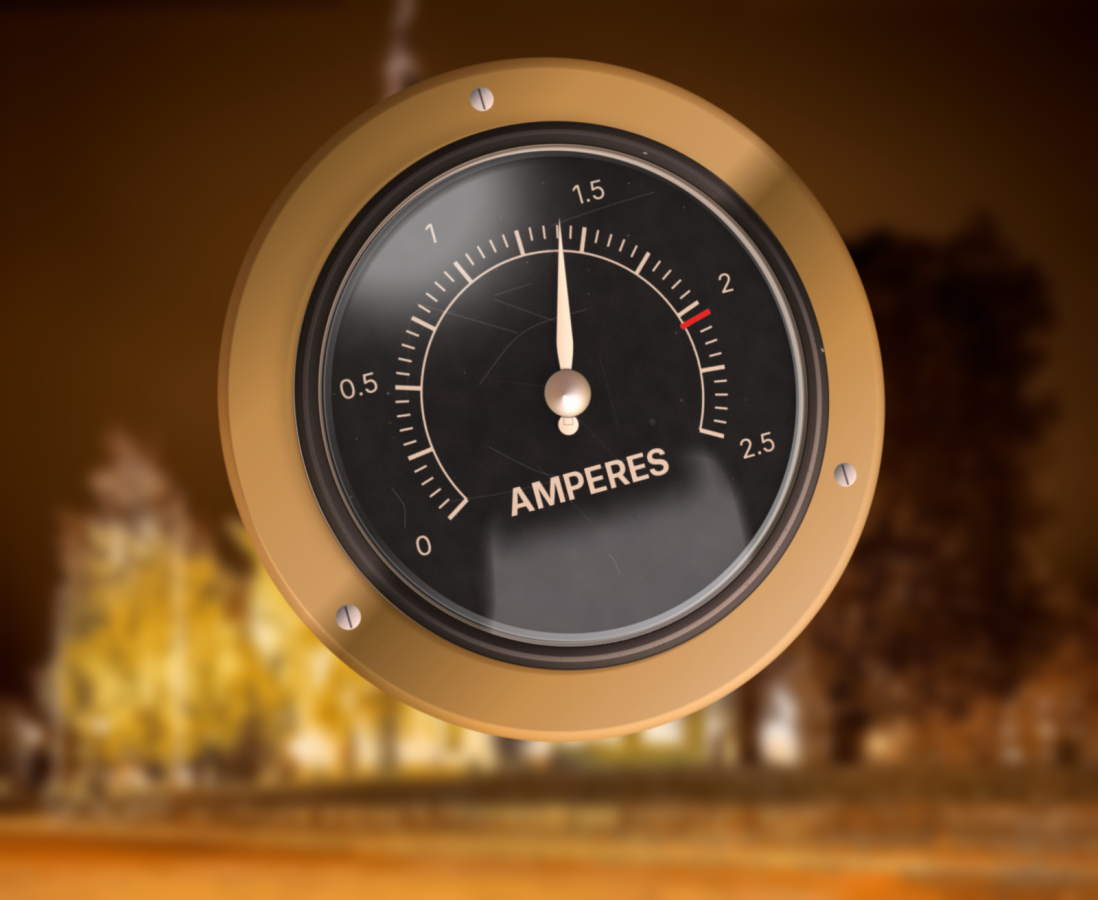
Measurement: 1.4
